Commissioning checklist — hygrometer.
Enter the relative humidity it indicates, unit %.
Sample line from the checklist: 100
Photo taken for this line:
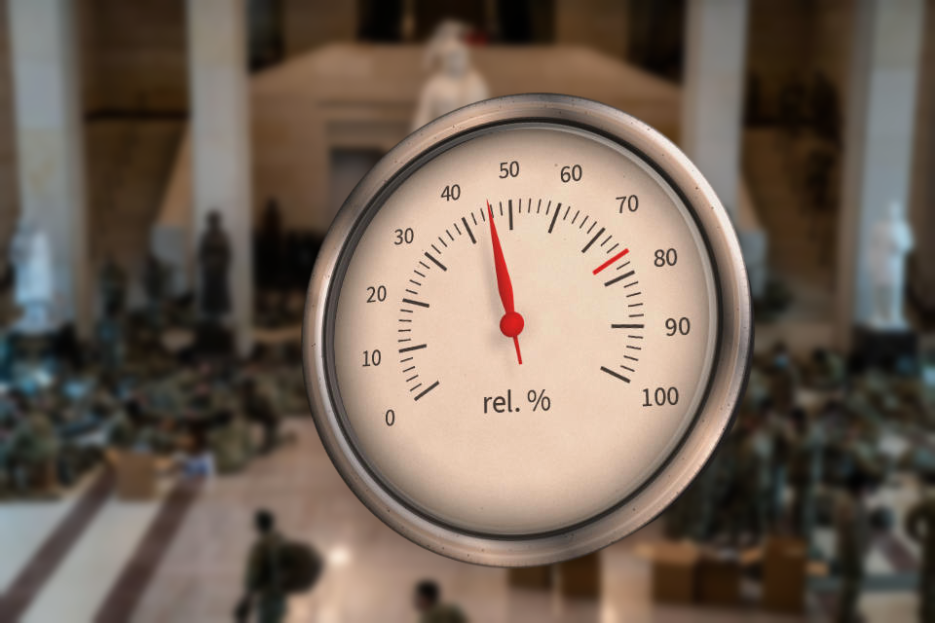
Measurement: 46
